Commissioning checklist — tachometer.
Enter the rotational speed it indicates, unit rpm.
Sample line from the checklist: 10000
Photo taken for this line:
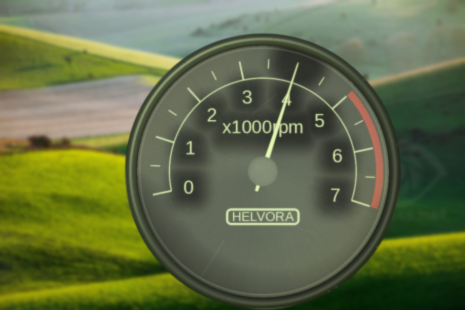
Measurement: 4000
